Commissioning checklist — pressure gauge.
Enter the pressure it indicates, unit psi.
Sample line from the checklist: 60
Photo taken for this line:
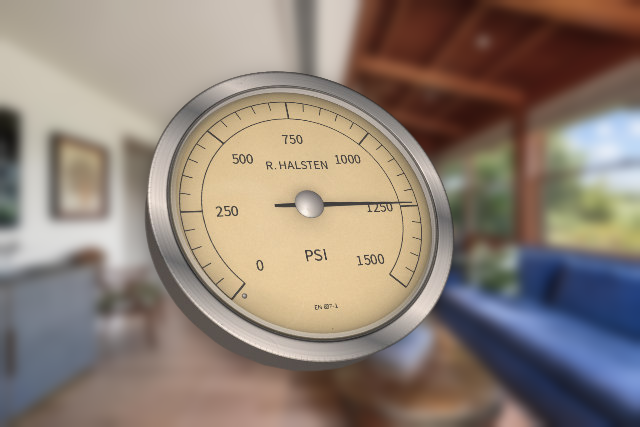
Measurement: 1250
